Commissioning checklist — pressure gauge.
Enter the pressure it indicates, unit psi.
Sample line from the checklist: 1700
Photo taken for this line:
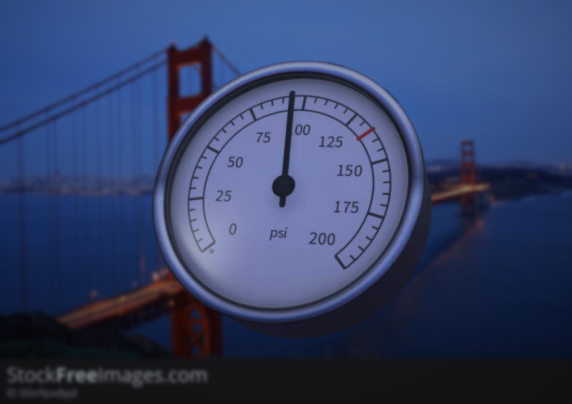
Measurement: 95
